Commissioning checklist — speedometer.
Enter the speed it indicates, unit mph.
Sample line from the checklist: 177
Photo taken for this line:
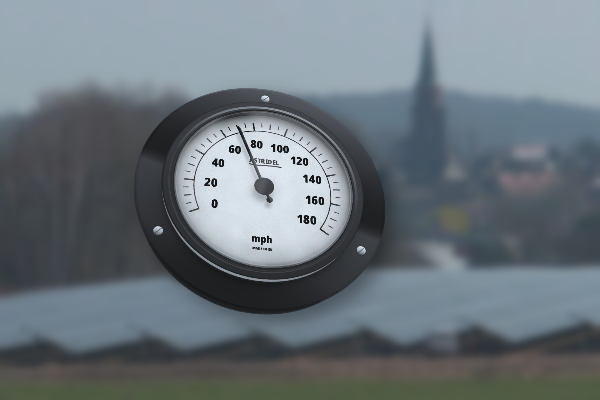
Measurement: 70
